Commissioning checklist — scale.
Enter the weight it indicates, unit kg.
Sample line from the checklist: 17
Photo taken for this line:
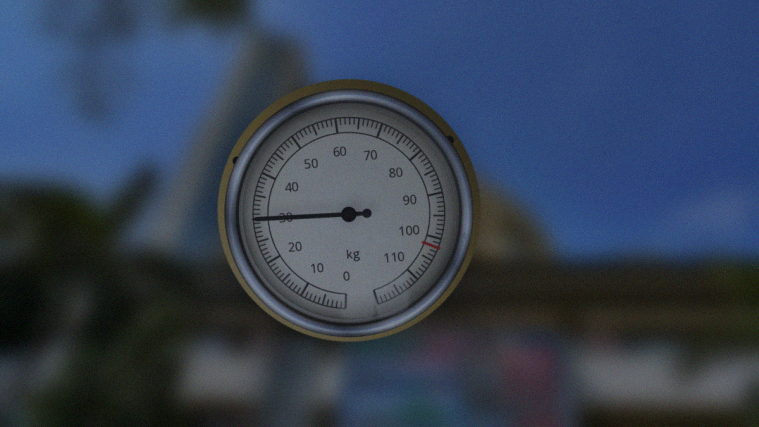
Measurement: 30
